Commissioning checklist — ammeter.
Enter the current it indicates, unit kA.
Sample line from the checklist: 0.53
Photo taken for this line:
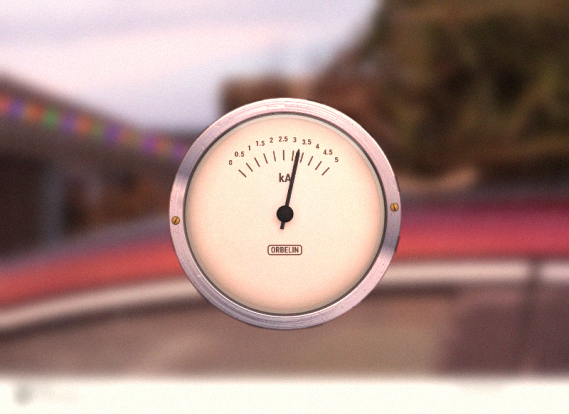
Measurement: 3.25
